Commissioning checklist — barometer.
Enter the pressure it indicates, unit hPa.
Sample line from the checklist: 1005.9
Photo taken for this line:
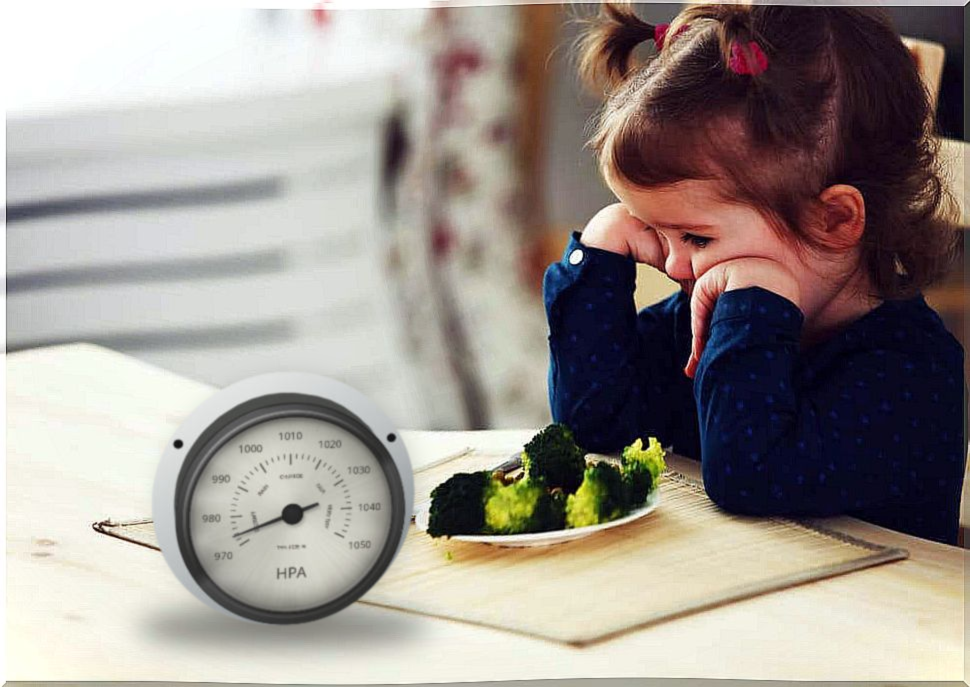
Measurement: 974
